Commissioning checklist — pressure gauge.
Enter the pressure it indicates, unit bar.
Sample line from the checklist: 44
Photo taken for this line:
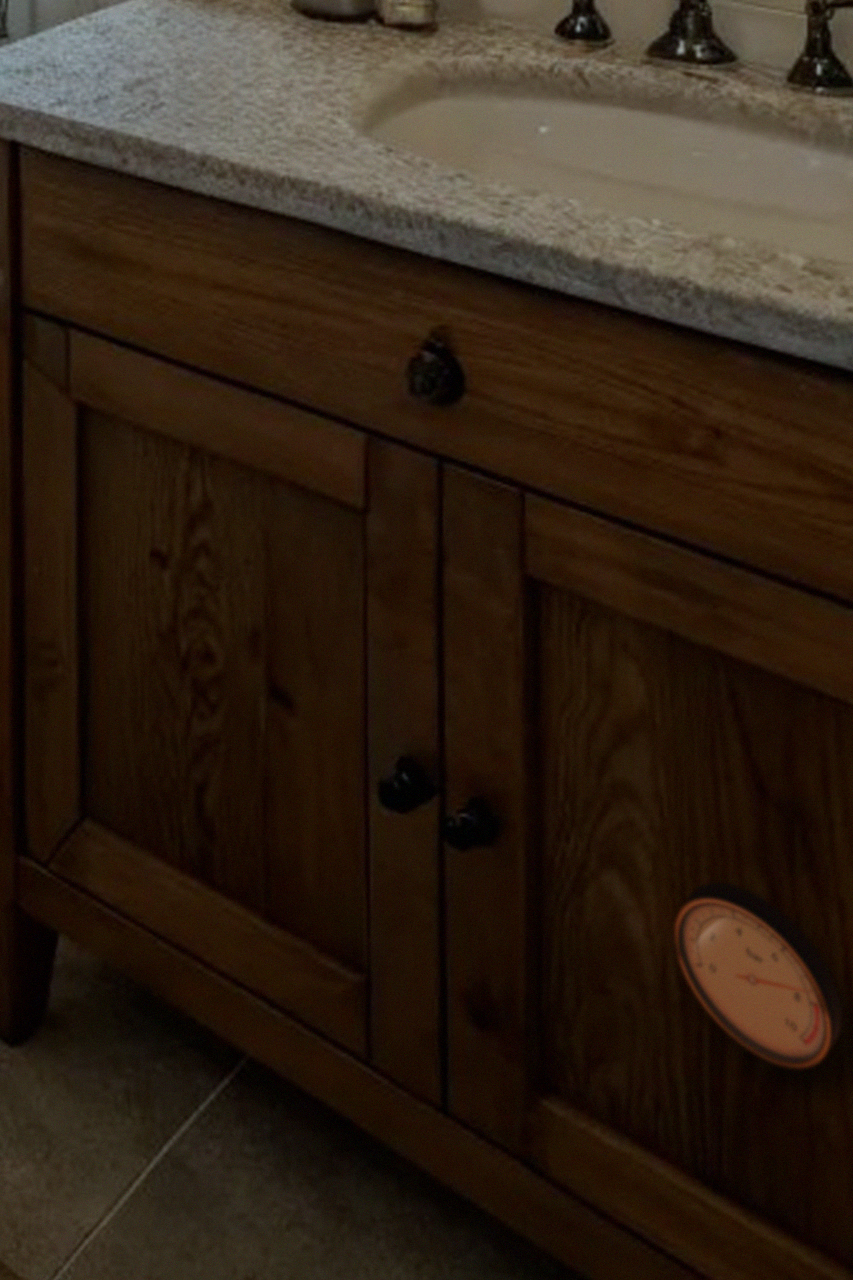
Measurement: 7.5
